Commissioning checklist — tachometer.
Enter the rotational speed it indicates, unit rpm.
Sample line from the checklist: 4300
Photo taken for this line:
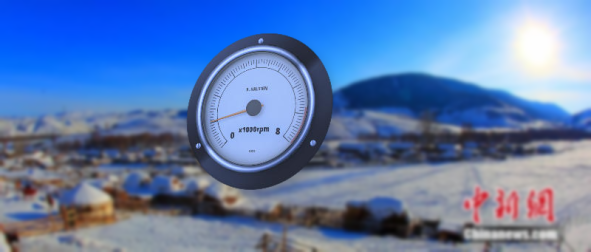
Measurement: 1000
